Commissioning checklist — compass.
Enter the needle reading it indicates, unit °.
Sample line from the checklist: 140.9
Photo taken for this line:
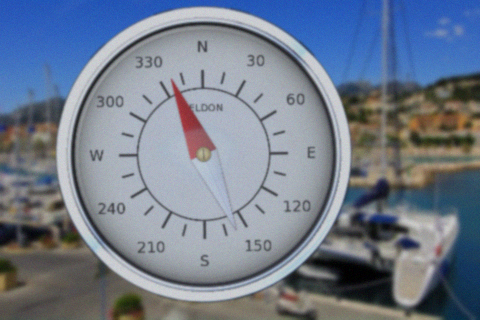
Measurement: 337.5
